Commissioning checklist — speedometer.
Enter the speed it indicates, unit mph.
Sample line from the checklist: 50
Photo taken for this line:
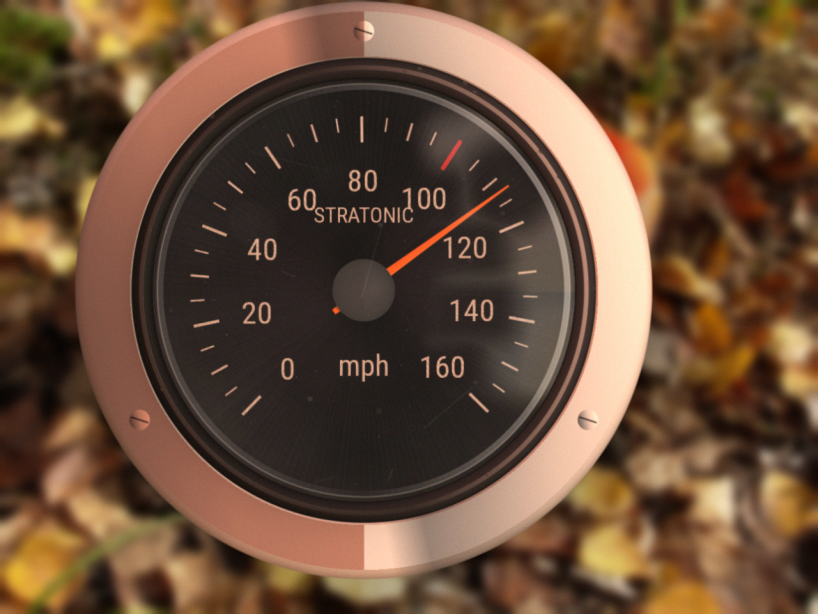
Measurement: 112.5
